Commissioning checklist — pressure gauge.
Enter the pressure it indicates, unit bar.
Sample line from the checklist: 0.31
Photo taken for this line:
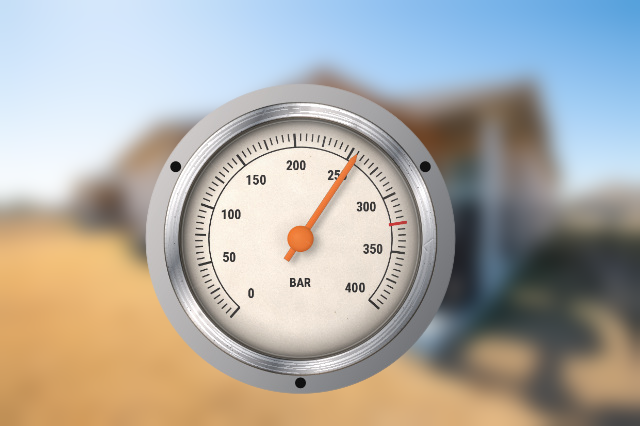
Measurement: 255
